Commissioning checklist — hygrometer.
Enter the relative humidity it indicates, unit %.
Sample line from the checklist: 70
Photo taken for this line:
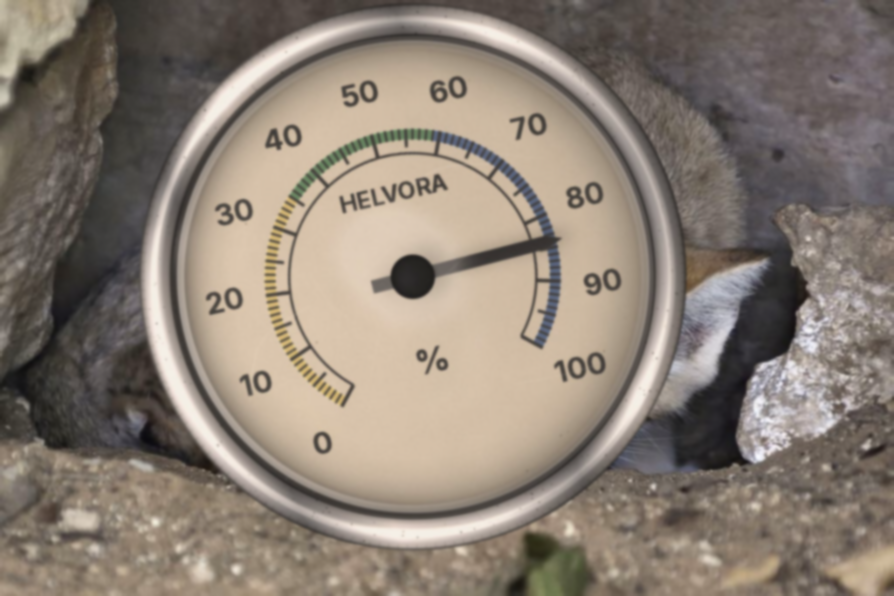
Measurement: 84
